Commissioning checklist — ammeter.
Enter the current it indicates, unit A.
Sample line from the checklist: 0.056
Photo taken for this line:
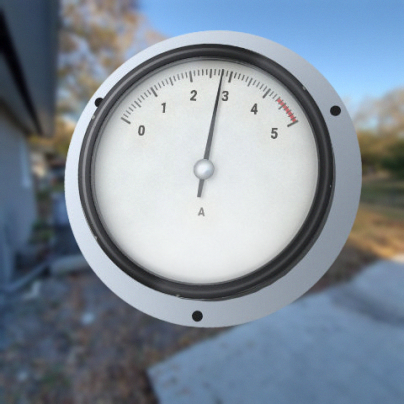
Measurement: 2.8
